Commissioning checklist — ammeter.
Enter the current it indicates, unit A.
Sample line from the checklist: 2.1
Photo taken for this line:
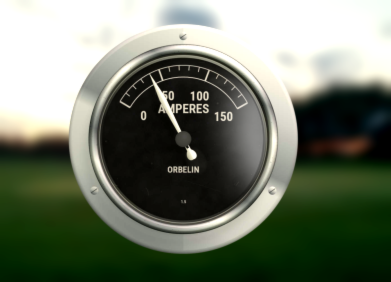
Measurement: 40
